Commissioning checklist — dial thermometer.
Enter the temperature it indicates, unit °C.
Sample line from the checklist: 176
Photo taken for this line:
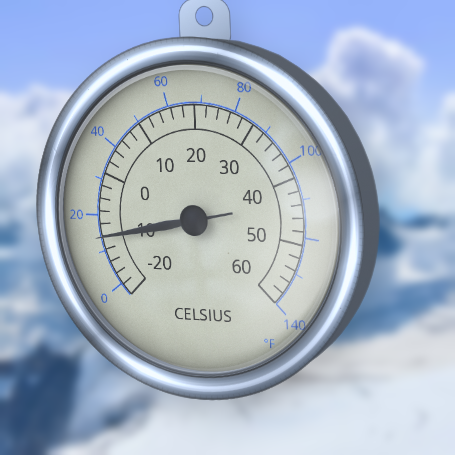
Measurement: -10
